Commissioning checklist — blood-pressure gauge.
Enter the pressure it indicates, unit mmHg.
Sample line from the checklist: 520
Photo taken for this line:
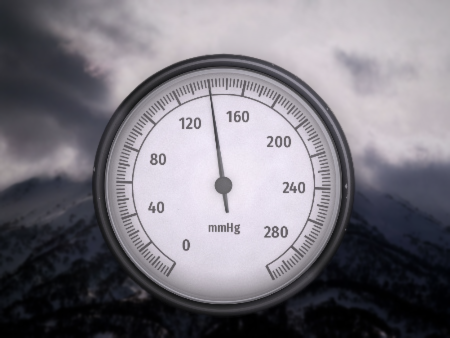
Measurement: 140
